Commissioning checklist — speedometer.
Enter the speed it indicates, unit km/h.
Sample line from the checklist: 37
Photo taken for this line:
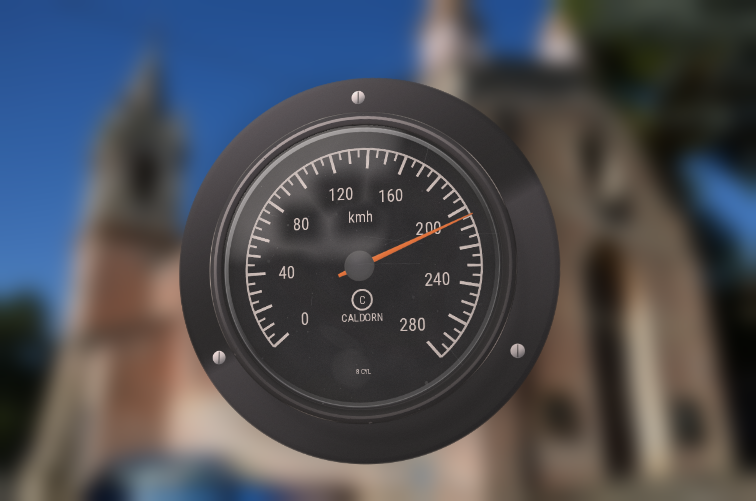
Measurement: 205
